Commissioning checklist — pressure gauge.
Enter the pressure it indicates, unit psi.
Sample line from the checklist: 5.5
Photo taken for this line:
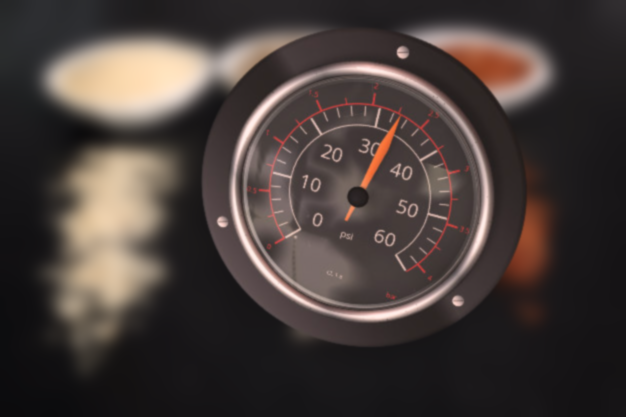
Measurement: 33
